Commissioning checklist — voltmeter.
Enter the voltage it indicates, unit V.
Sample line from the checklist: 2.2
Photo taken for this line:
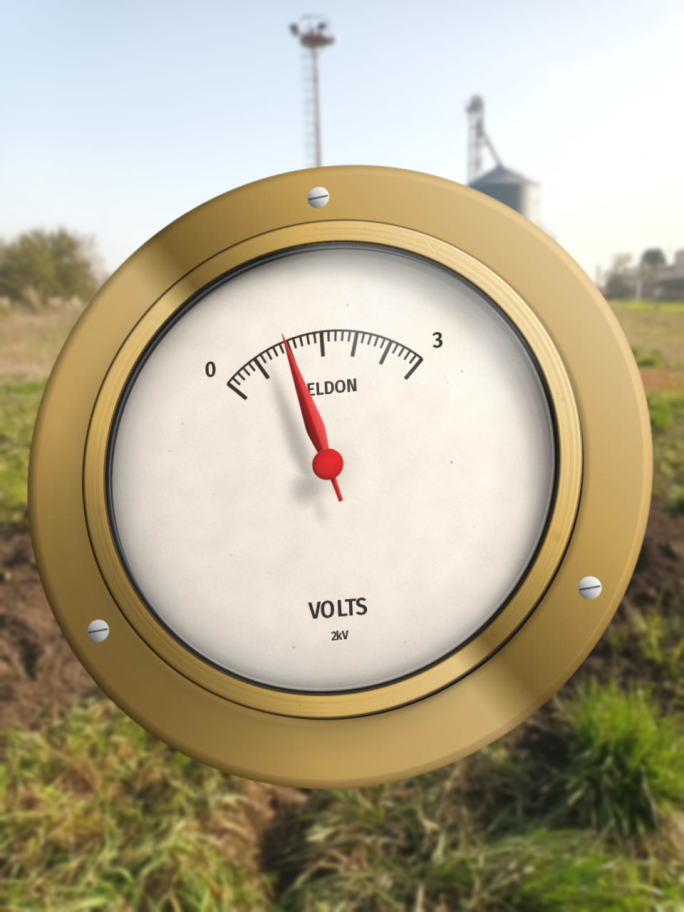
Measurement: 1
